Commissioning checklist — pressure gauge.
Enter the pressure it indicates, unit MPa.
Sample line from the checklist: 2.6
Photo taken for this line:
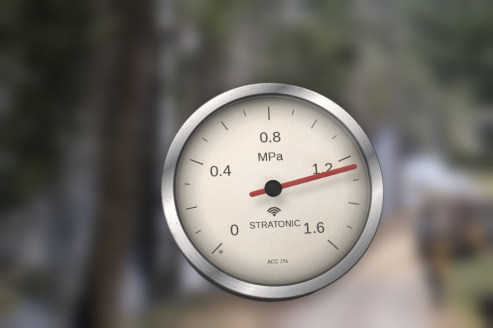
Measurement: 1.25
